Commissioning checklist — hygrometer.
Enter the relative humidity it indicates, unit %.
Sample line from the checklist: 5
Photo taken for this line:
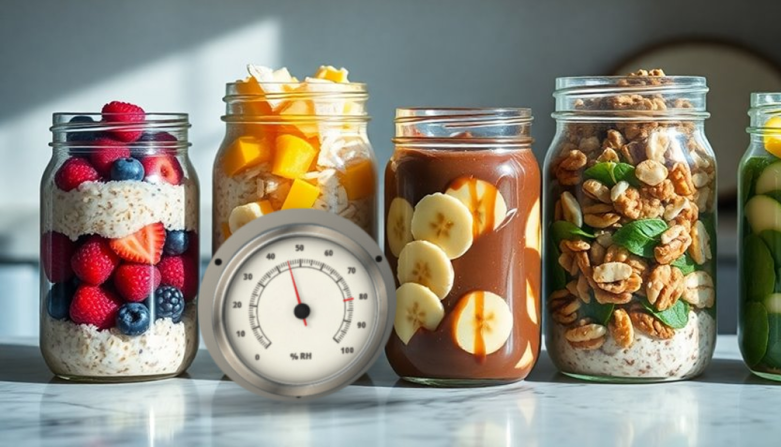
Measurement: 45
